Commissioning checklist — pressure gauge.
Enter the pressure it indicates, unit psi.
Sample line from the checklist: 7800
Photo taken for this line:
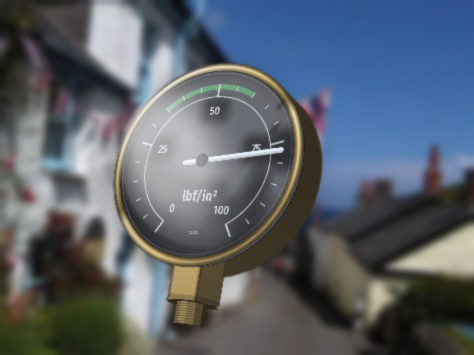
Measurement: 77.5
